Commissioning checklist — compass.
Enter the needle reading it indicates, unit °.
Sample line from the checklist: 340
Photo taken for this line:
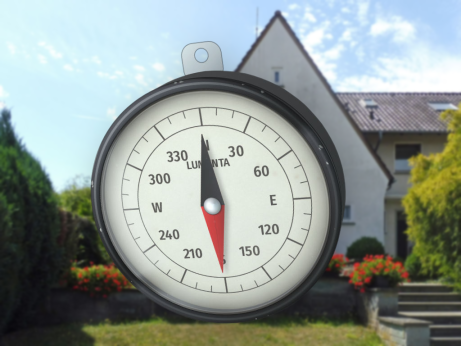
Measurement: 180
